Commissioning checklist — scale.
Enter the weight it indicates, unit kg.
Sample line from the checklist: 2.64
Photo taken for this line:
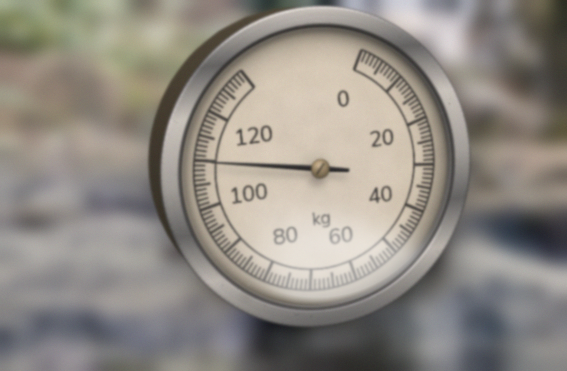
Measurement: 110
